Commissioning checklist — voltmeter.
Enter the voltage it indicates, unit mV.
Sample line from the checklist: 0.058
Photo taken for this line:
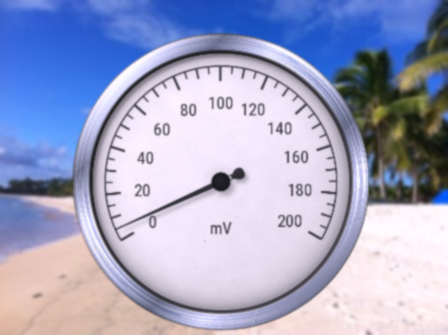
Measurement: 5
